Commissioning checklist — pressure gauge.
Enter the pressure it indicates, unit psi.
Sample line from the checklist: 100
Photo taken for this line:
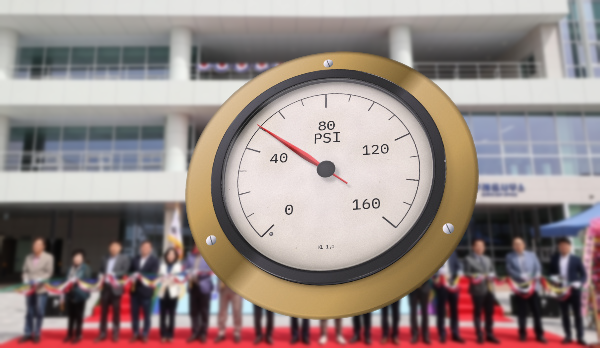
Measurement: 50
